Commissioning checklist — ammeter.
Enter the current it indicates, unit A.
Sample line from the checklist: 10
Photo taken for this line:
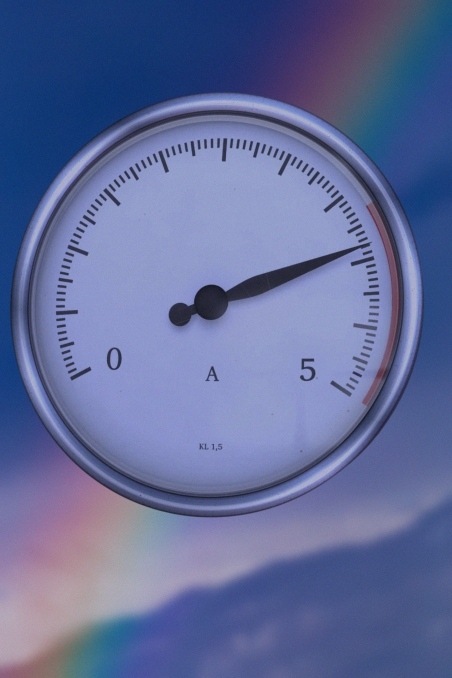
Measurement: 3.9
